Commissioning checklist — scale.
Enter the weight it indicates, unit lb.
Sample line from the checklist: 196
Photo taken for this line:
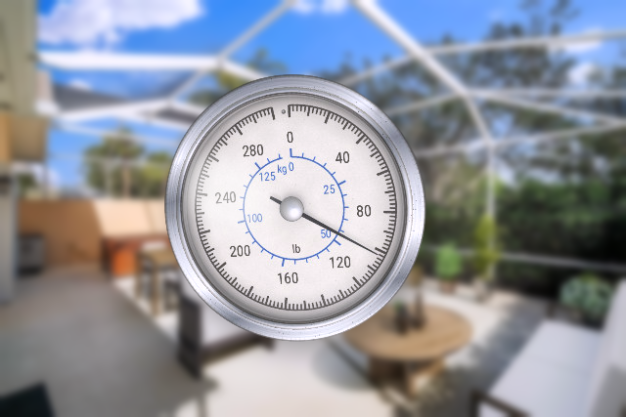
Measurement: 102
